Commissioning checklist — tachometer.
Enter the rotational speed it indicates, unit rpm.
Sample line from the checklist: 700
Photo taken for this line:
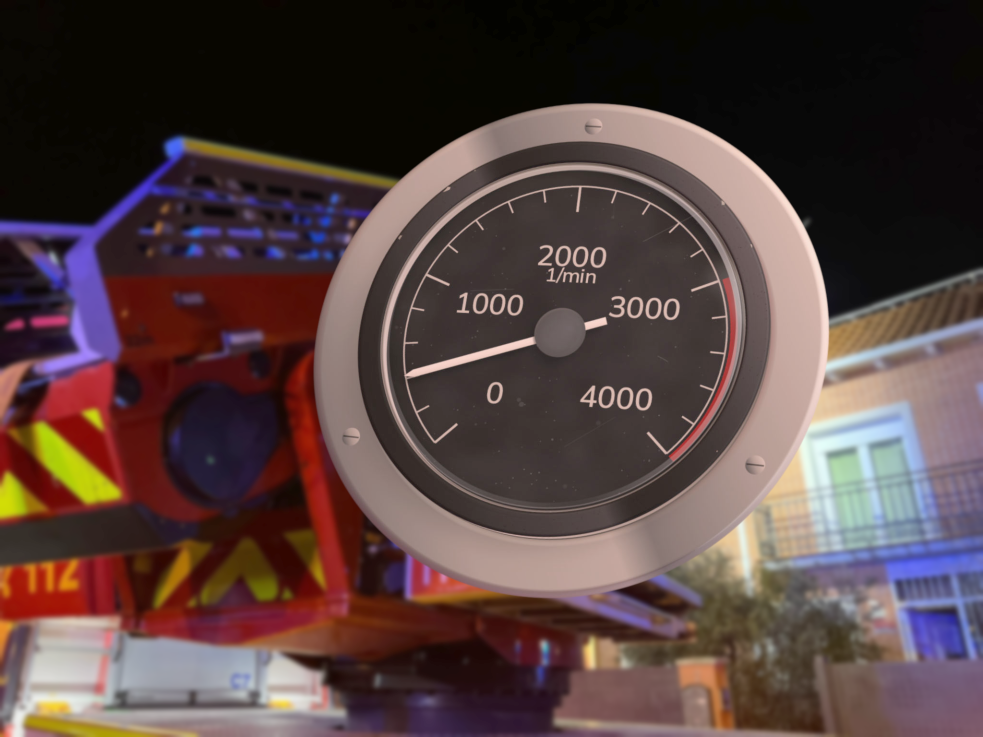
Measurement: 400
